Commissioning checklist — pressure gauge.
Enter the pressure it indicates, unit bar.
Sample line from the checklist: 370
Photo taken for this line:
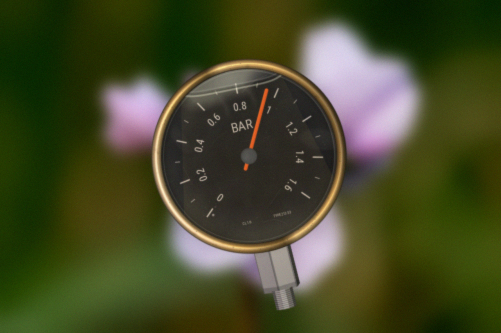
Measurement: 0.95
